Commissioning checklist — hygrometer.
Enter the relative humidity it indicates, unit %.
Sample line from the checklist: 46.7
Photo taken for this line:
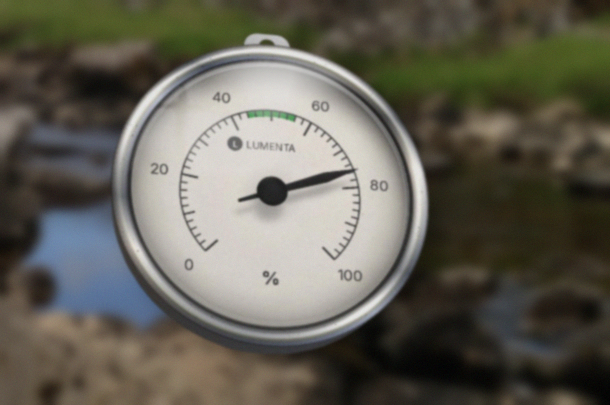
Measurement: 76
